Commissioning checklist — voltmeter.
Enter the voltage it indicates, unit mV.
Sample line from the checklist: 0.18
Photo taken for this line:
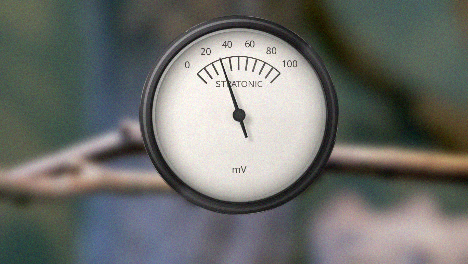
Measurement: 30
